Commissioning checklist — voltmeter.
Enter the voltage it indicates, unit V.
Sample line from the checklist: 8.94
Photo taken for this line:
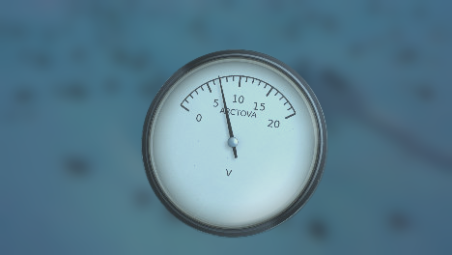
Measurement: 7
